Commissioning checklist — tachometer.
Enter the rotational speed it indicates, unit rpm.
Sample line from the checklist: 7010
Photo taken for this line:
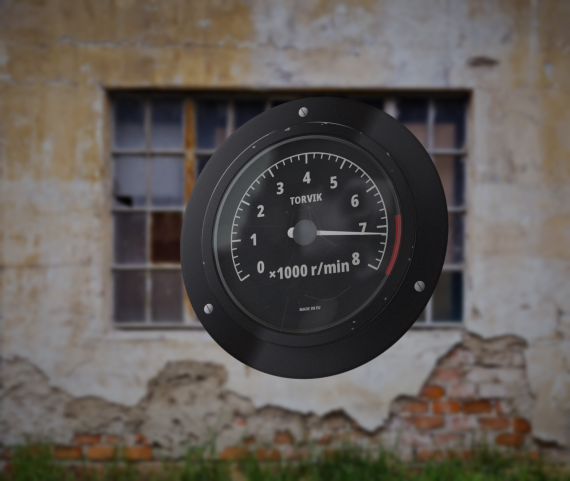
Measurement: 7200
